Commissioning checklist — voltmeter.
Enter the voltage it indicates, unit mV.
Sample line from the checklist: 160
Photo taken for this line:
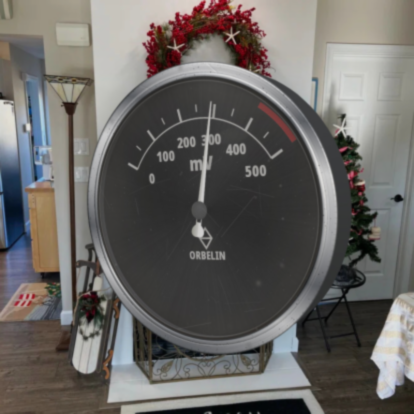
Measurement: 300
